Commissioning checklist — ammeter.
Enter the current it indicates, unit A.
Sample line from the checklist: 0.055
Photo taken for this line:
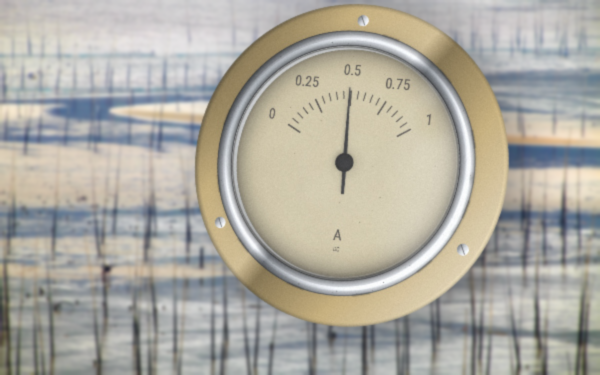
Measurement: 0.5
